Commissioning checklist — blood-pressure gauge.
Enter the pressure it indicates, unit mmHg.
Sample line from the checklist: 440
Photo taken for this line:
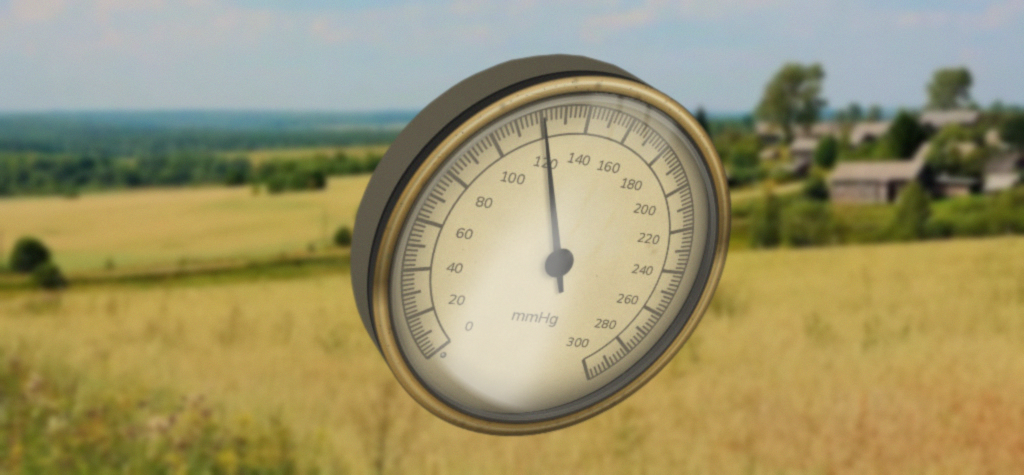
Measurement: 120
